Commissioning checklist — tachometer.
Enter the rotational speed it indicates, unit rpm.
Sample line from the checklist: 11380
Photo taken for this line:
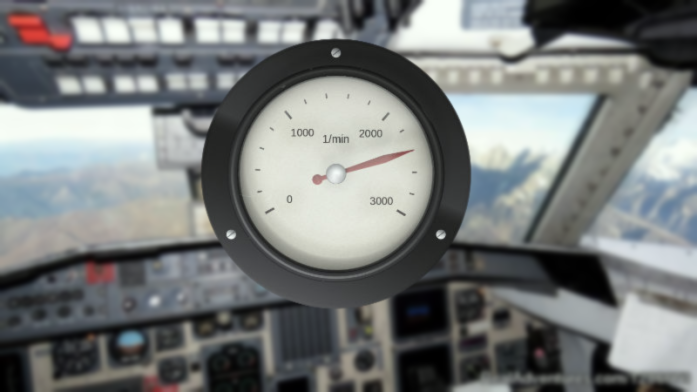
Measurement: 2400
